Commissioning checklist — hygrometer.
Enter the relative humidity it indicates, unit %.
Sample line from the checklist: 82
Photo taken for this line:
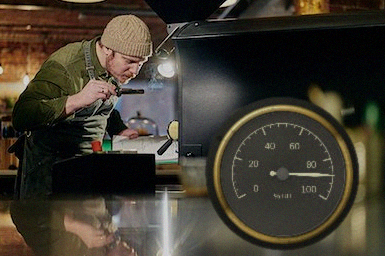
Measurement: 88
